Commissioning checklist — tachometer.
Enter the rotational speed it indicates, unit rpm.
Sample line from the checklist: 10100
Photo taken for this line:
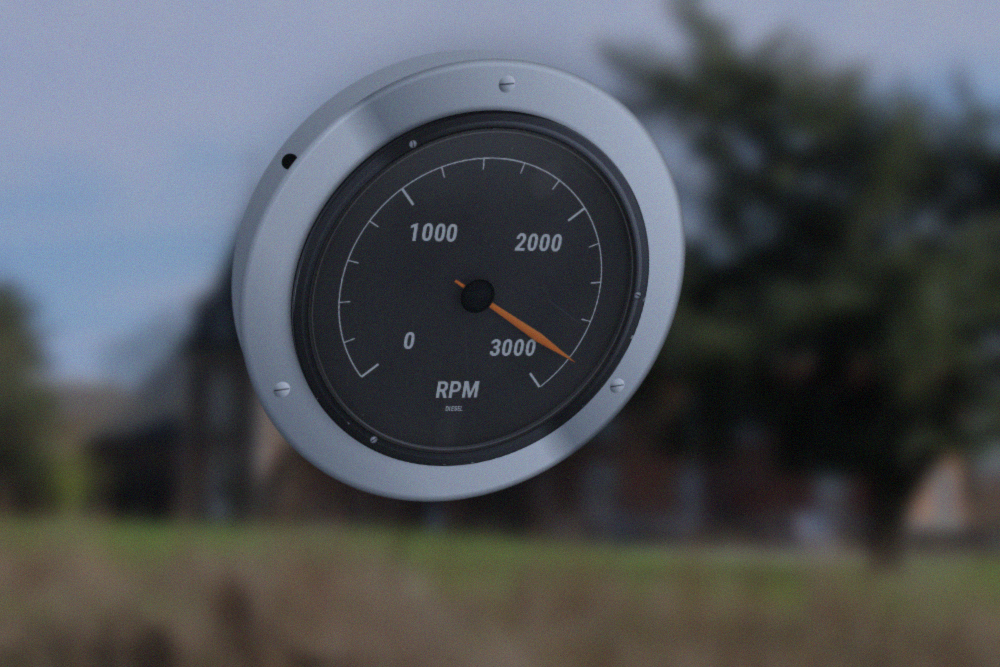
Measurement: 2800
